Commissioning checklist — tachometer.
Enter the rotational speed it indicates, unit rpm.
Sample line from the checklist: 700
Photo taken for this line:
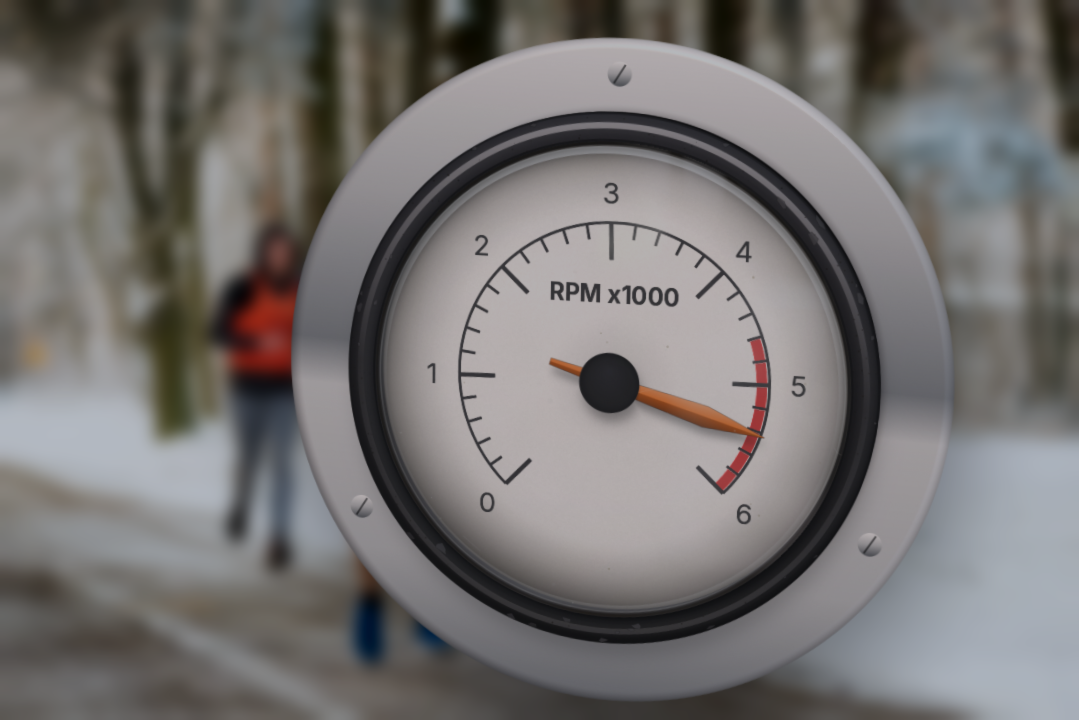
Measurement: 5400
